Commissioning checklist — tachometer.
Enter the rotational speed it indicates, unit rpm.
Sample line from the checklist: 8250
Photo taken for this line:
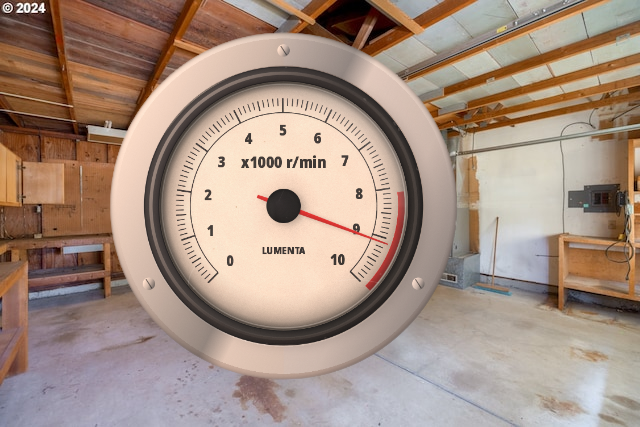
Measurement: 9100
